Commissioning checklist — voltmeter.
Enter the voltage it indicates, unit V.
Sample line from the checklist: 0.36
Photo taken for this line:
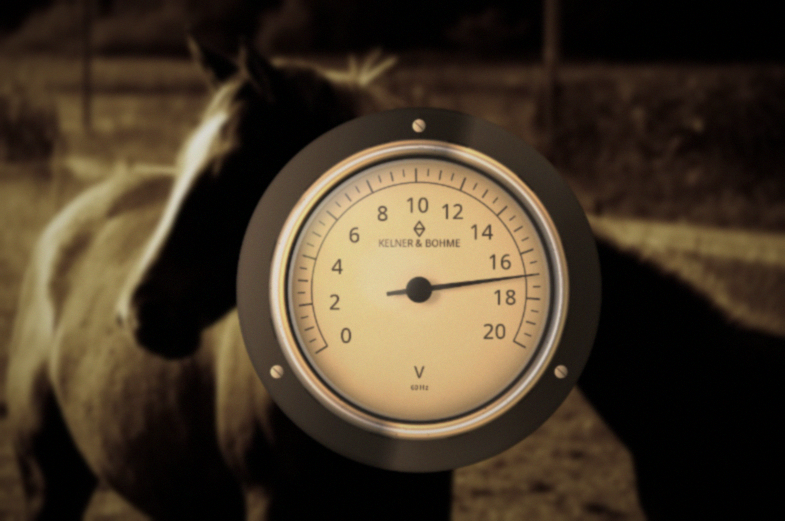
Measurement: 17
